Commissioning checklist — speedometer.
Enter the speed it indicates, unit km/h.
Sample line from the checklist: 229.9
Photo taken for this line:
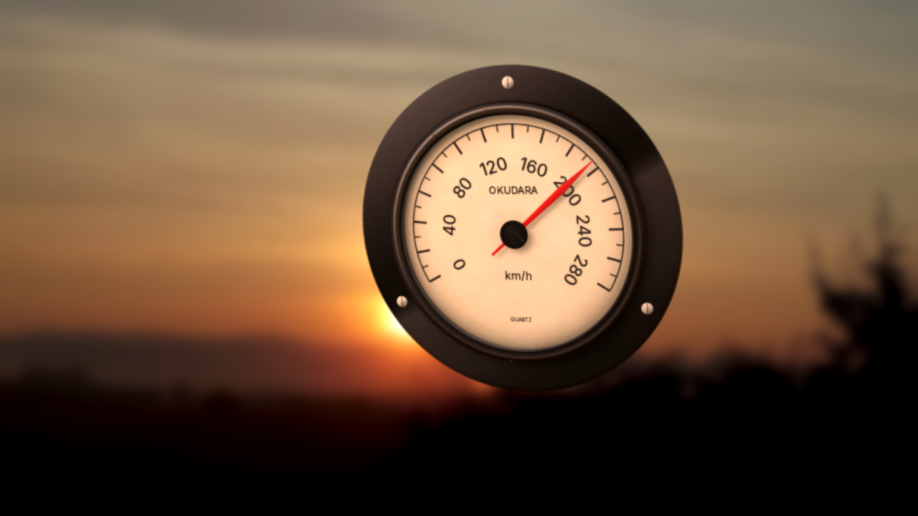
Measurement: 195
